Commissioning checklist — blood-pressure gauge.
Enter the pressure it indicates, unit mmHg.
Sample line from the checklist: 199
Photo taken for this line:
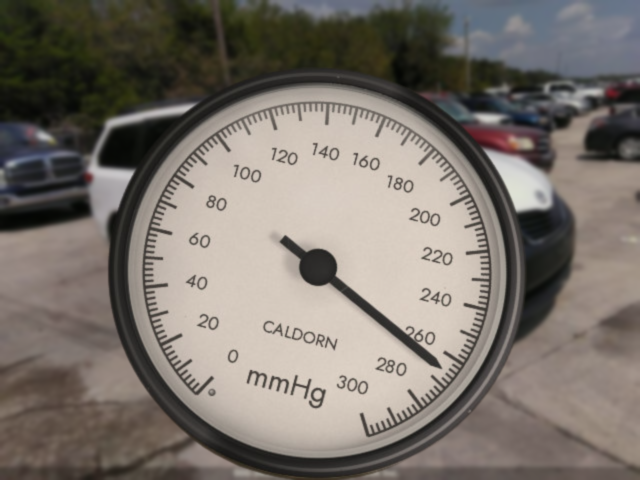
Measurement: 266
